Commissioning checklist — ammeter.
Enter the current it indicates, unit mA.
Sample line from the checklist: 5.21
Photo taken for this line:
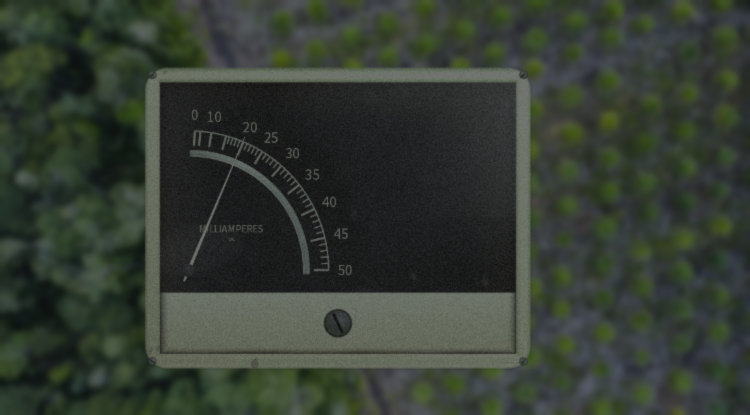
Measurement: 20
